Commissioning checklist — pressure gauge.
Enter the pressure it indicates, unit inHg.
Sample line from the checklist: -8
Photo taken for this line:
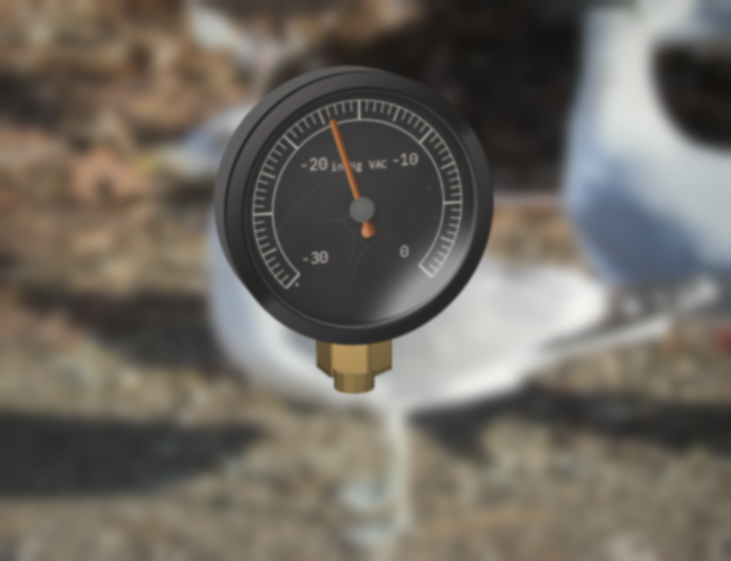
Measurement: -17
